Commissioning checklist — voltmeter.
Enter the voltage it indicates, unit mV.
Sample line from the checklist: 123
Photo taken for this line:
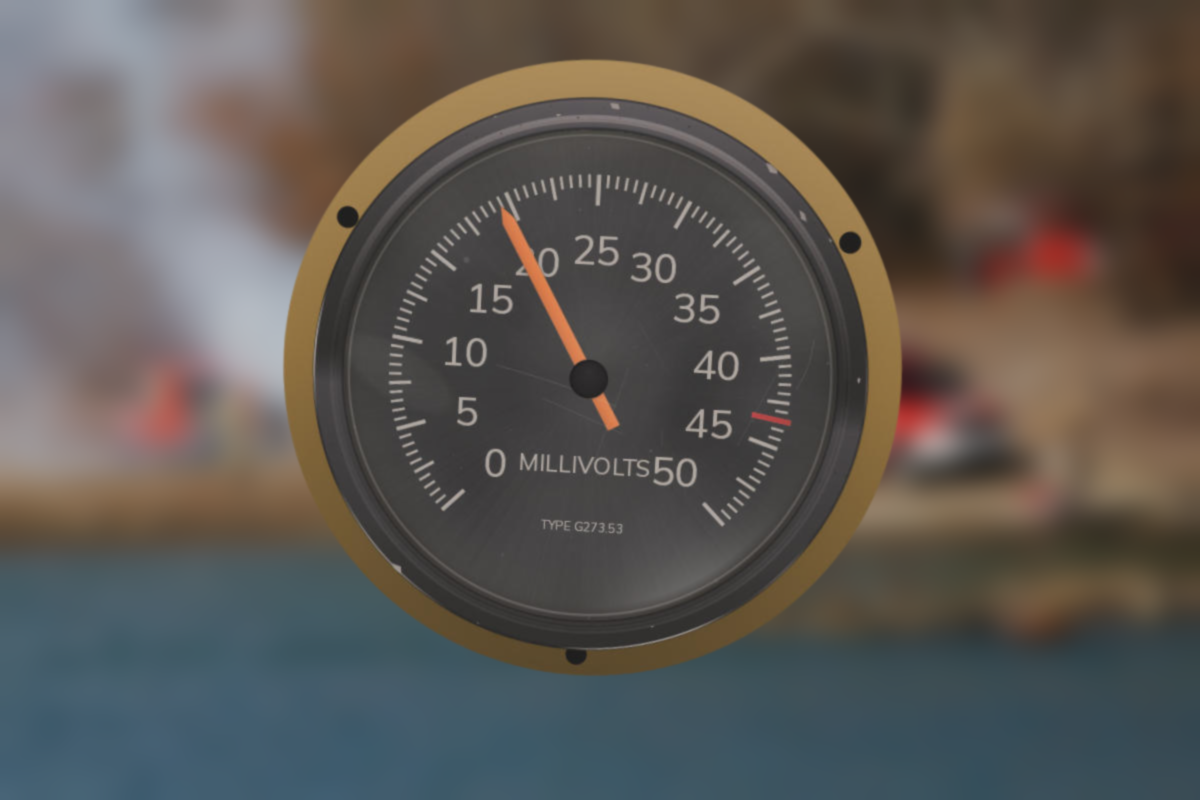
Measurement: 19.5
